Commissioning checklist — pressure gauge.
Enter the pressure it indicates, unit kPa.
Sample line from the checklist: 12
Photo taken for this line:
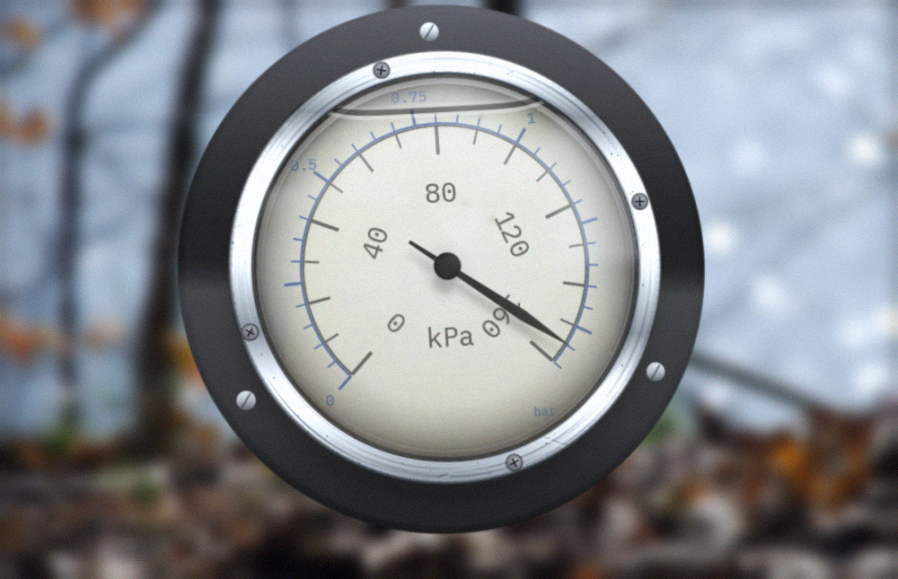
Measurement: 155
